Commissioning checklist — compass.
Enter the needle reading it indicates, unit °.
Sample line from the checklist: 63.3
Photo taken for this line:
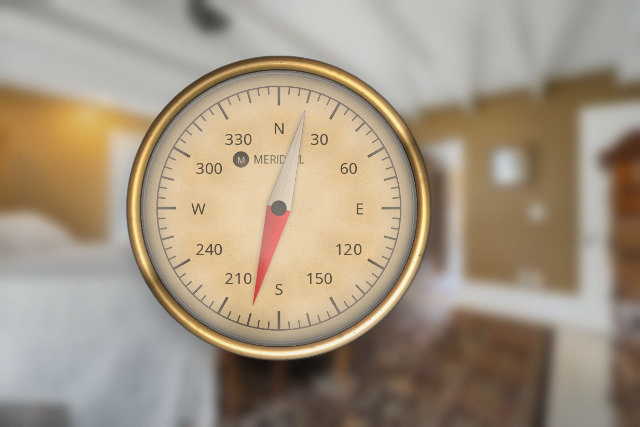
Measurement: 195
